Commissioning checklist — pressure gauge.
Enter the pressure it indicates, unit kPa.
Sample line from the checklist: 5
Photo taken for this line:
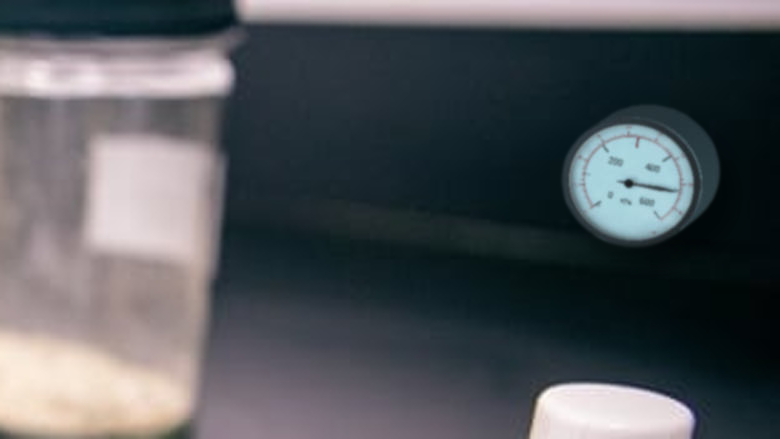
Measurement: 500
